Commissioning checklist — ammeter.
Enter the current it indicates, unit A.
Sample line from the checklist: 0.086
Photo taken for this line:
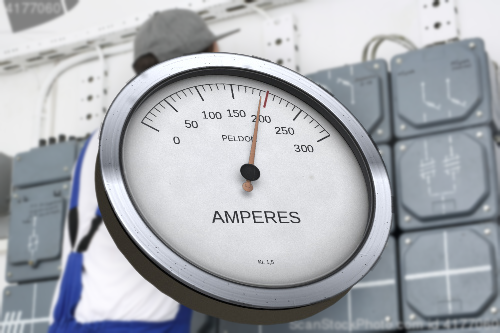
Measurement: 190
